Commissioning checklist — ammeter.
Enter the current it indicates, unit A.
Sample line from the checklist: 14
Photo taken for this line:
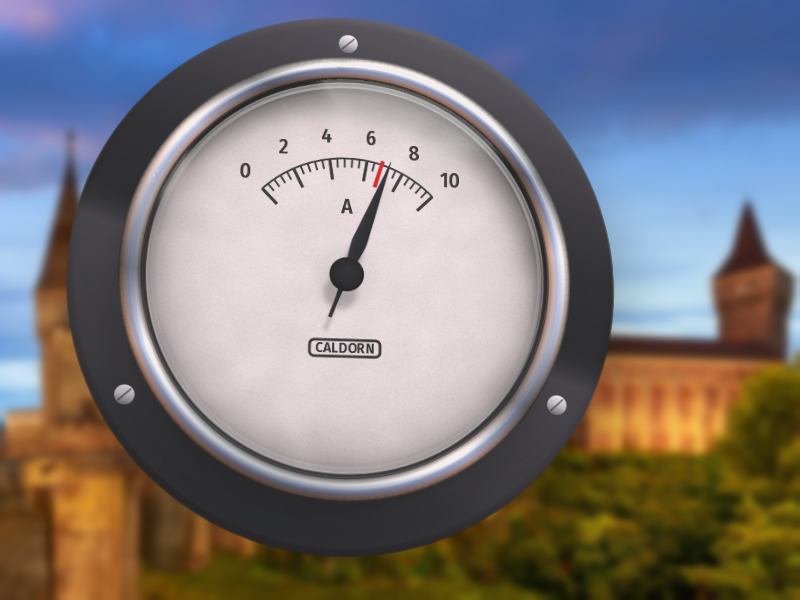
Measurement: 7.2
